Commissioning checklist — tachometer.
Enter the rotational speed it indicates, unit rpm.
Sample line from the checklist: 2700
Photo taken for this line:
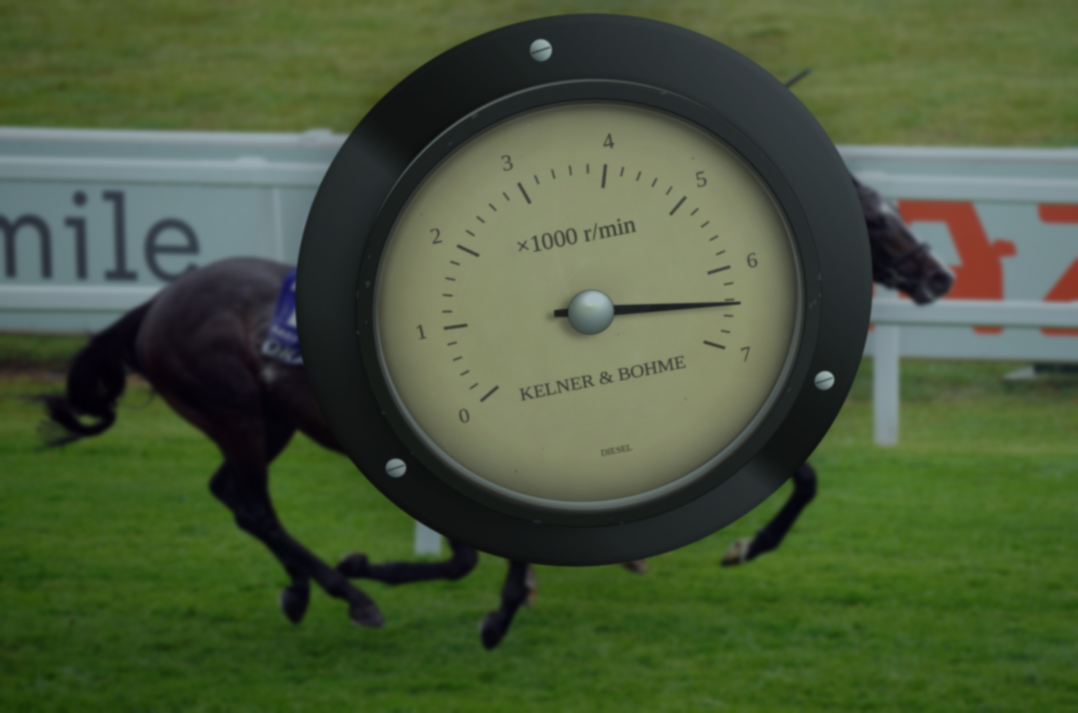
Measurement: 6400
